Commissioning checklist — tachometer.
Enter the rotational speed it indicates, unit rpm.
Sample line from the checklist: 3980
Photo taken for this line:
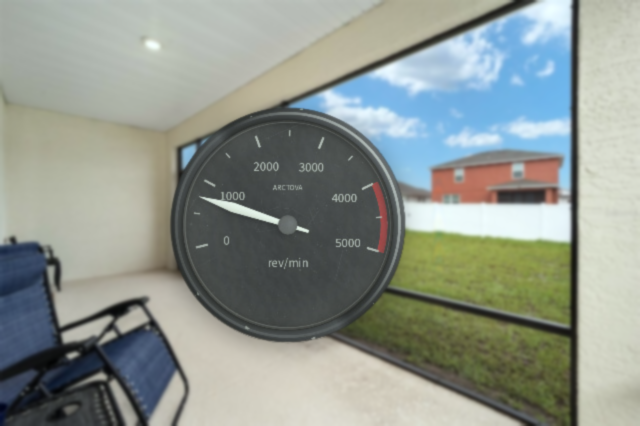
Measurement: 750
